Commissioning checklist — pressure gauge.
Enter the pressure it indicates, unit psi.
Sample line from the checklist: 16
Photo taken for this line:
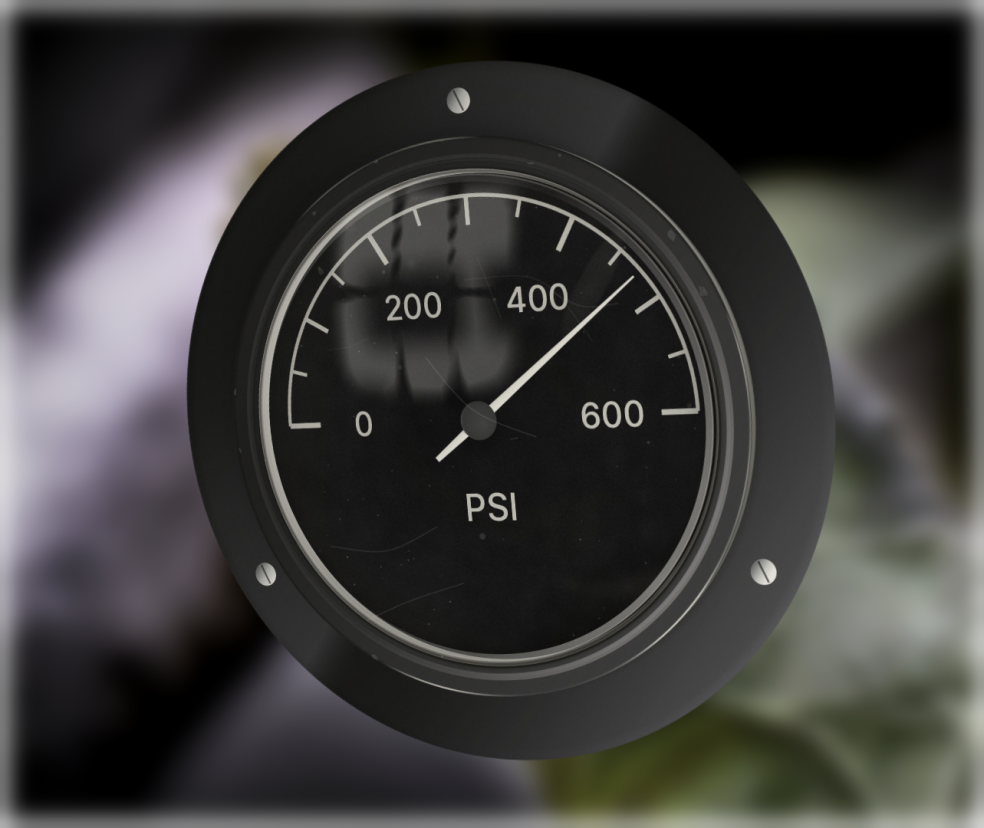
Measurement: 475
